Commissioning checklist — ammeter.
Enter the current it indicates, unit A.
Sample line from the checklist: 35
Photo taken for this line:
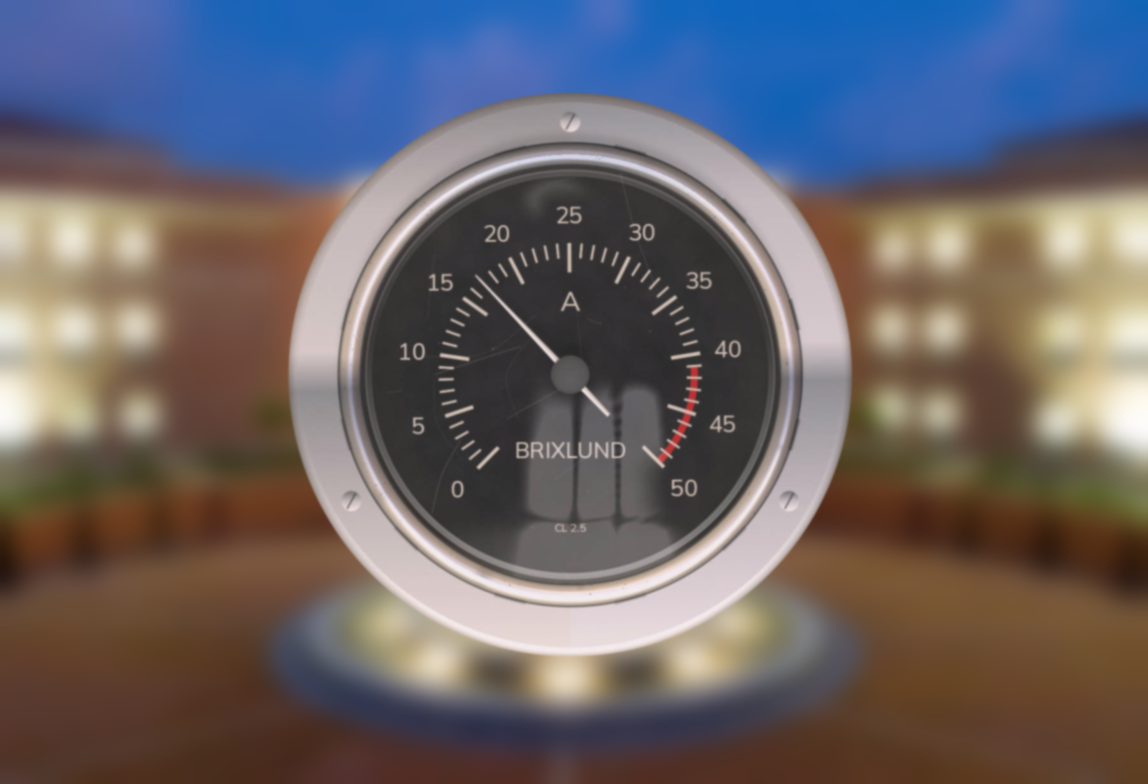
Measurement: 17
